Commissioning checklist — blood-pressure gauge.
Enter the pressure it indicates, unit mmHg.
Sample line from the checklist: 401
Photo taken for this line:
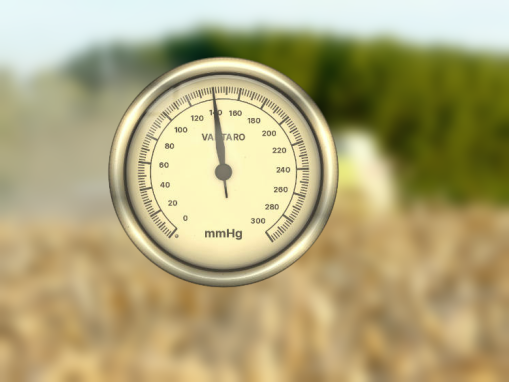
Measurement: 140
